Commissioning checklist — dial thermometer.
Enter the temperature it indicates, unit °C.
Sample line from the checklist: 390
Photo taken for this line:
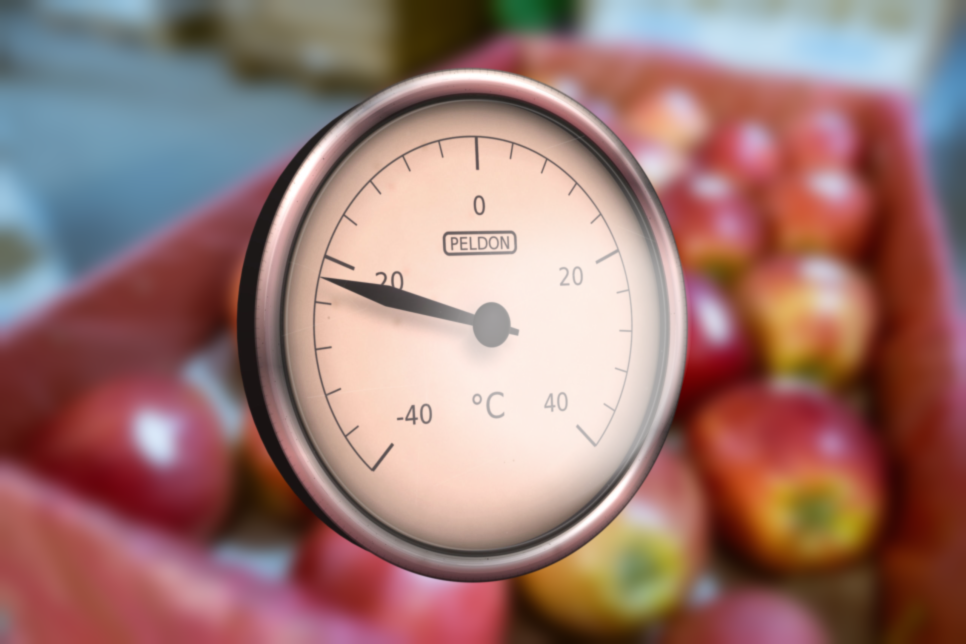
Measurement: -22
